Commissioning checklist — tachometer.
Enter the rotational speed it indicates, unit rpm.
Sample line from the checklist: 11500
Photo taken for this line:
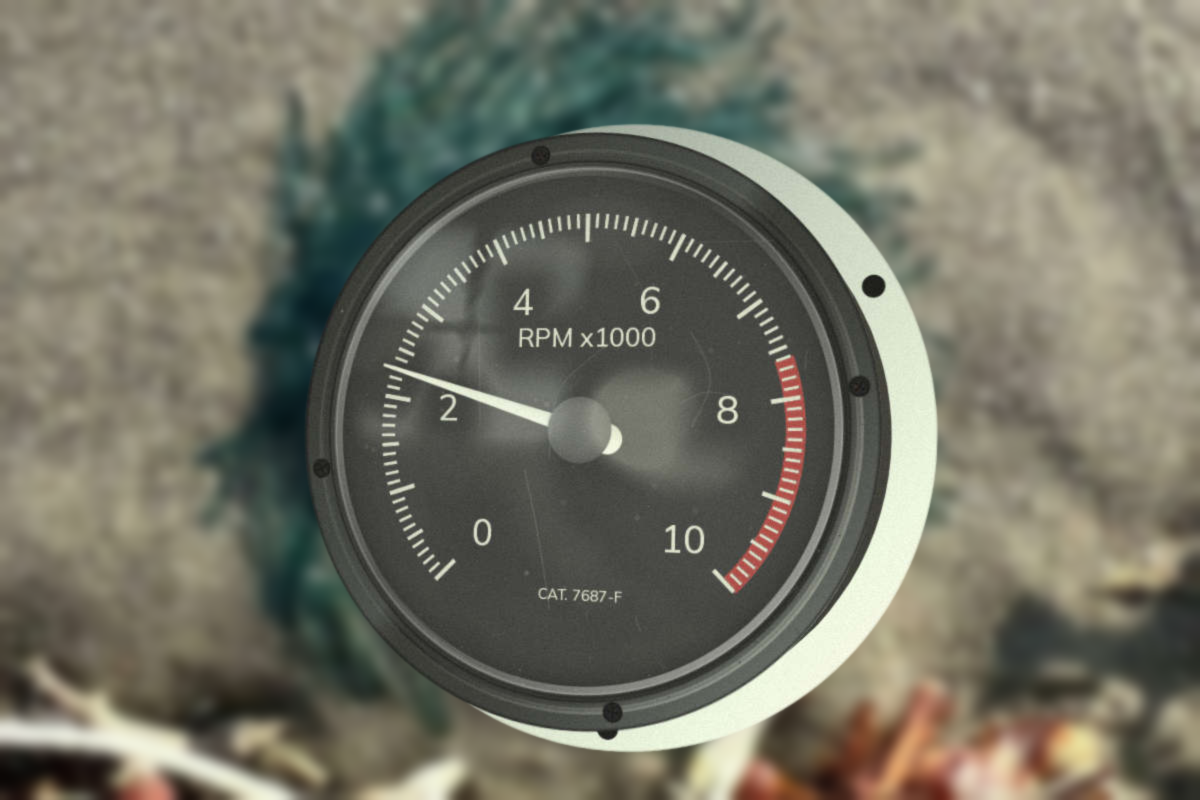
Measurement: 2300
